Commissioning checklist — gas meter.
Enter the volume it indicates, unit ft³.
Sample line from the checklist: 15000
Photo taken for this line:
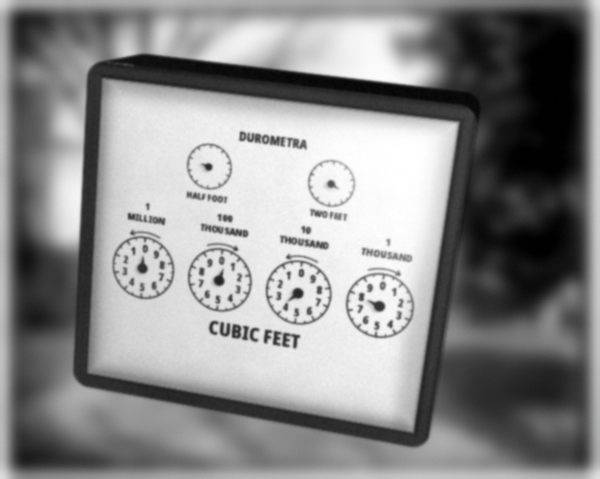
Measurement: 3800
